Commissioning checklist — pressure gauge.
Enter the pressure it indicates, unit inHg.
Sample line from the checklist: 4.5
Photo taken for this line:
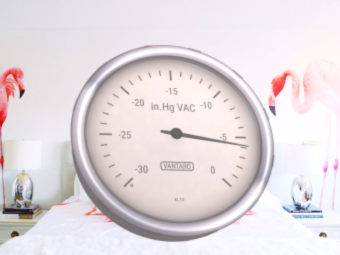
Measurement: -4
